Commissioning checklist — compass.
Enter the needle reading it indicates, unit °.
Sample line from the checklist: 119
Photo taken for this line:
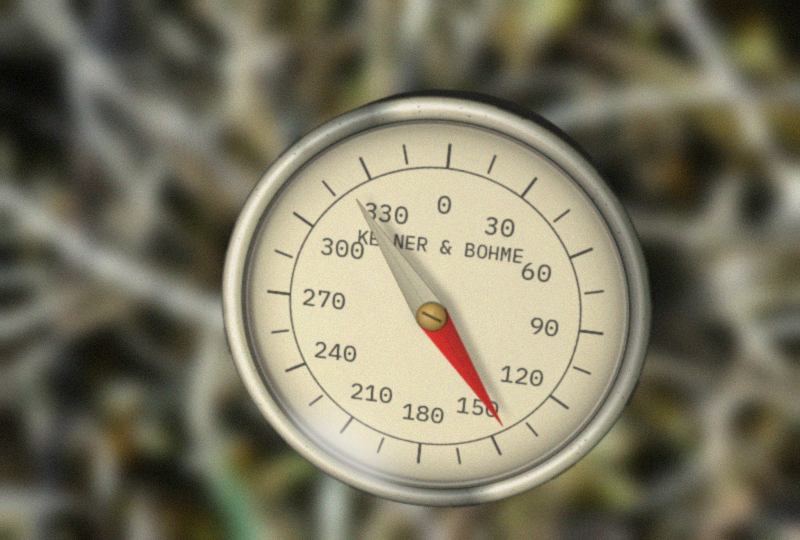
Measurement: 142.5
